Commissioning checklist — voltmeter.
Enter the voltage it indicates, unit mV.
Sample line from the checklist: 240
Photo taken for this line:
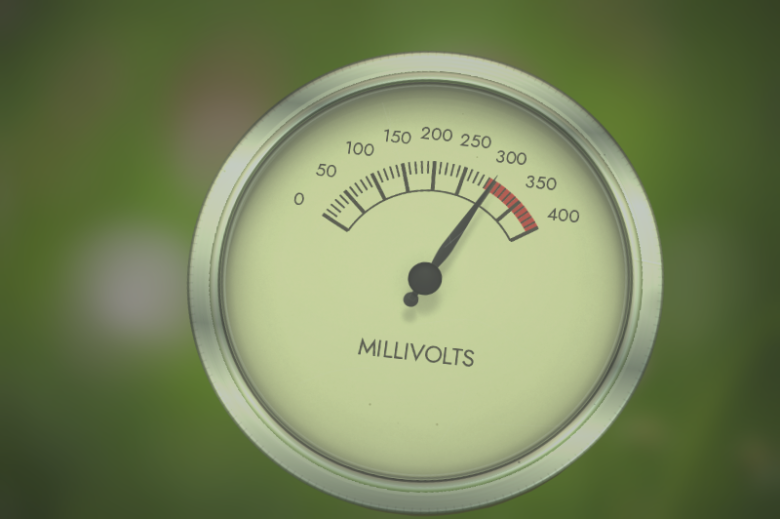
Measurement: 300
